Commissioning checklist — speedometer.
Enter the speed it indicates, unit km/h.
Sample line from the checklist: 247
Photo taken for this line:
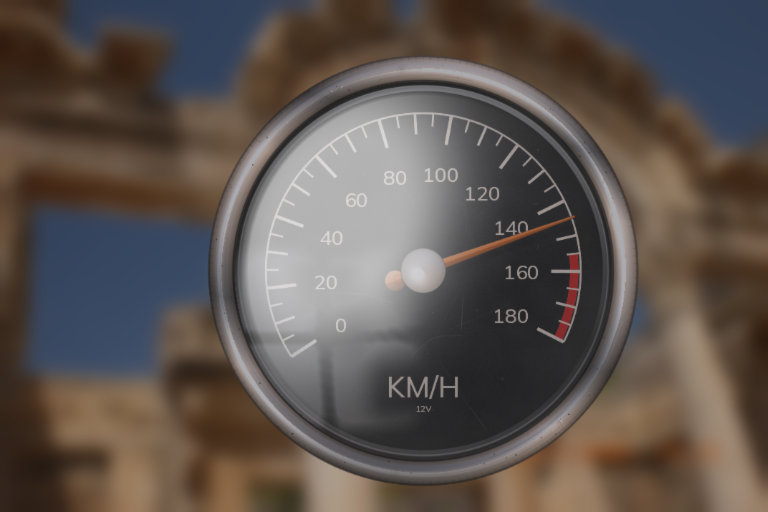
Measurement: 145
